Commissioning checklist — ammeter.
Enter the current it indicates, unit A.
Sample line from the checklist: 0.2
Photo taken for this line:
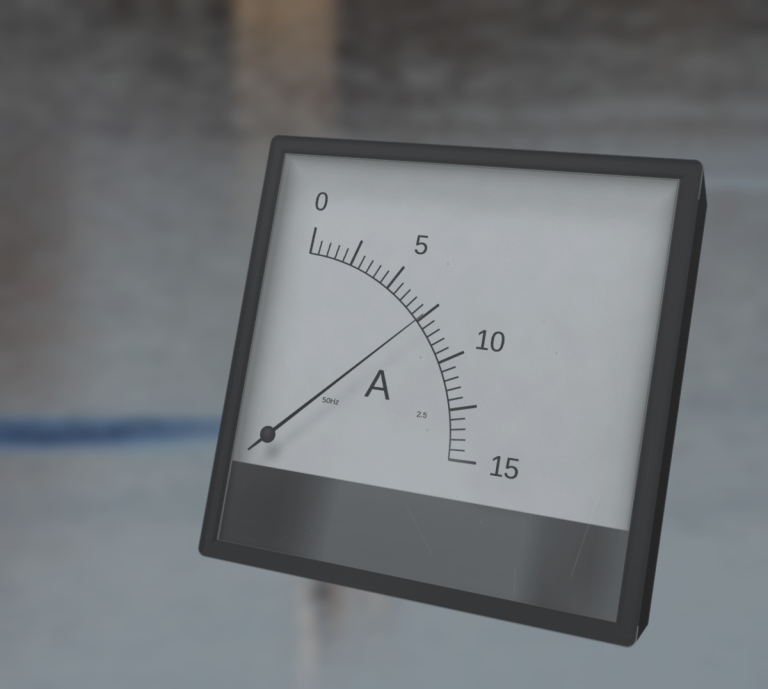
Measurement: 7.5
